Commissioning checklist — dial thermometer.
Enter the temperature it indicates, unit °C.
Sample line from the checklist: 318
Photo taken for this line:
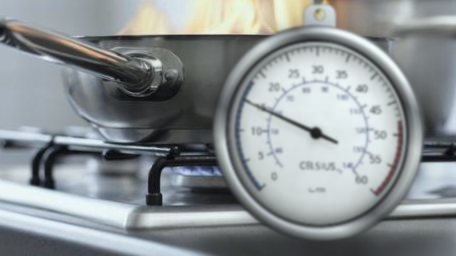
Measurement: 15
